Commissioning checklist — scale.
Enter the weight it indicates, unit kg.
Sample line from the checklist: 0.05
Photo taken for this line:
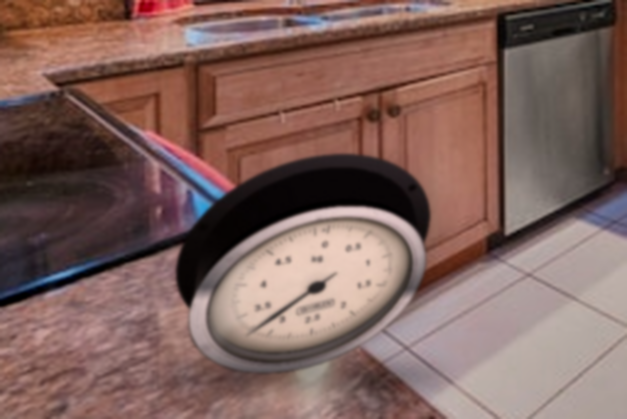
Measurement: 3.25
